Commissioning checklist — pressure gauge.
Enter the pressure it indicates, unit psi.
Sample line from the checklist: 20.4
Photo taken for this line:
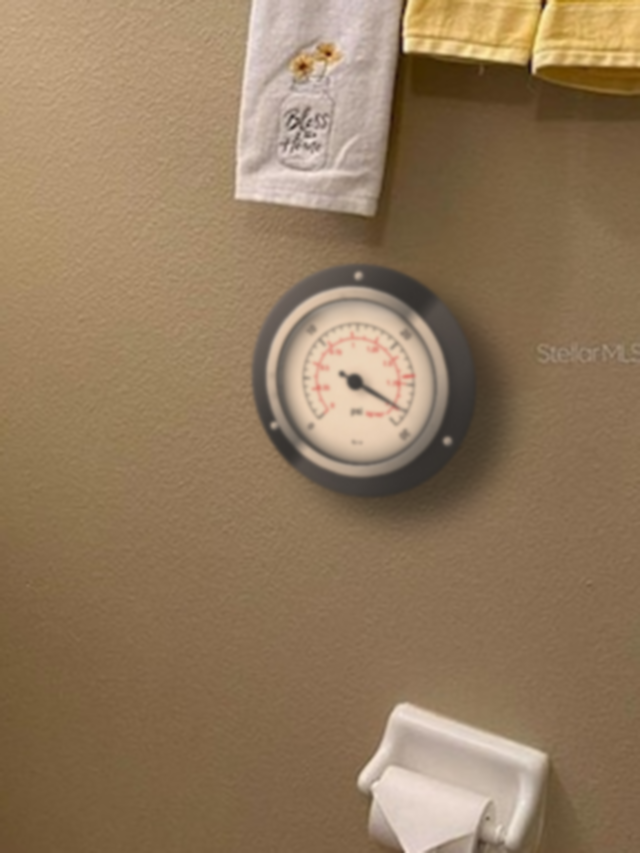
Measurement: 28
